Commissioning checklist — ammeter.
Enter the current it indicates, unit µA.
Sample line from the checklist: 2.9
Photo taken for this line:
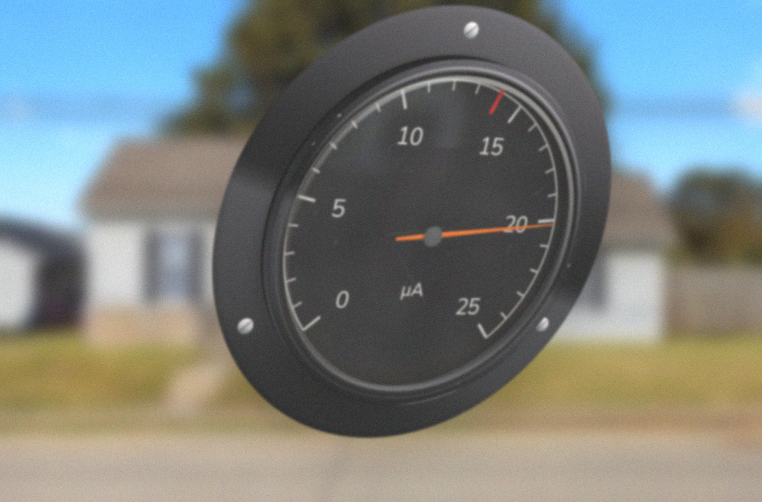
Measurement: 20
